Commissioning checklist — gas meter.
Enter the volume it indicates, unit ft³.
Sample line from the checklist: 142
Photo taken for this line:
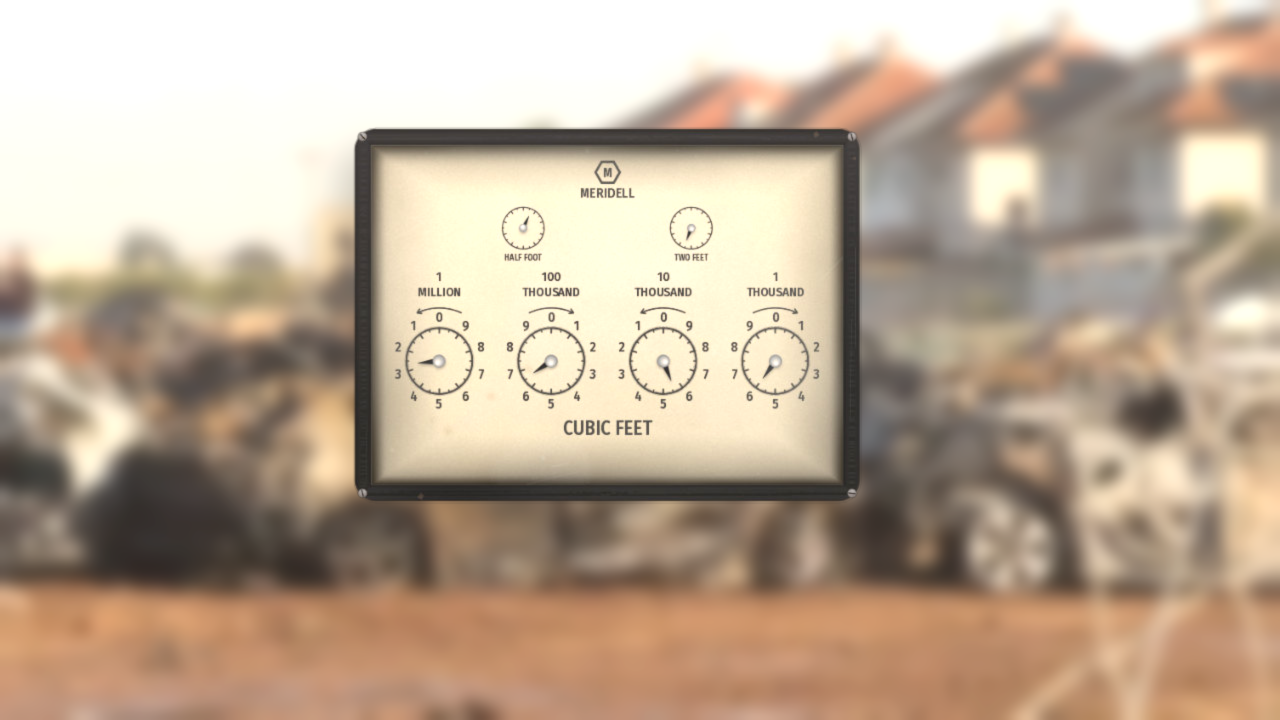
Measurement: 265600
